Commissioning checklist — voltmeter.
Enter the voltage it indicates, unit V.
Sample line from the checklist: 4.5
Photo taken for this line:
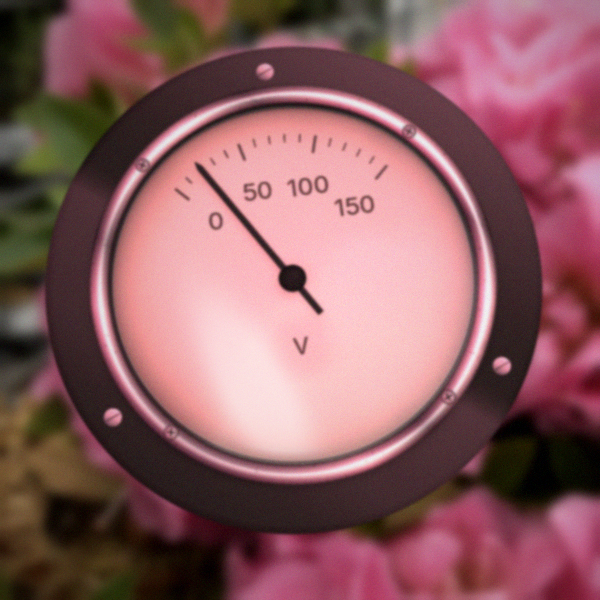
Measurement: 20
